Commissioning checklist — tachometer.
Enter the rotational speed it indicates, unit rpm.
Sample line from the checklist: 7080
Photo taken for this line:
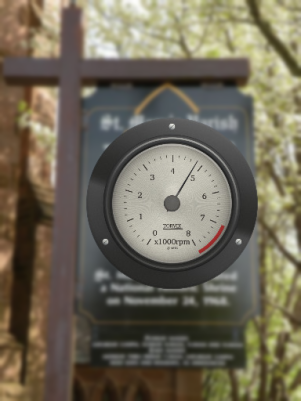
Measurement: 4800
